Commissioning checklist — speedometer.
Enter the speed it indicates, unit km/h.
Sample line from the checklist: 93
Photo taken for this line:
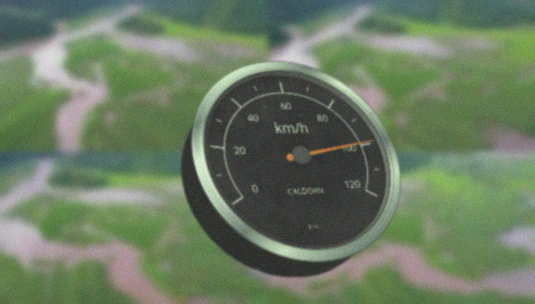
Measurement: 100
